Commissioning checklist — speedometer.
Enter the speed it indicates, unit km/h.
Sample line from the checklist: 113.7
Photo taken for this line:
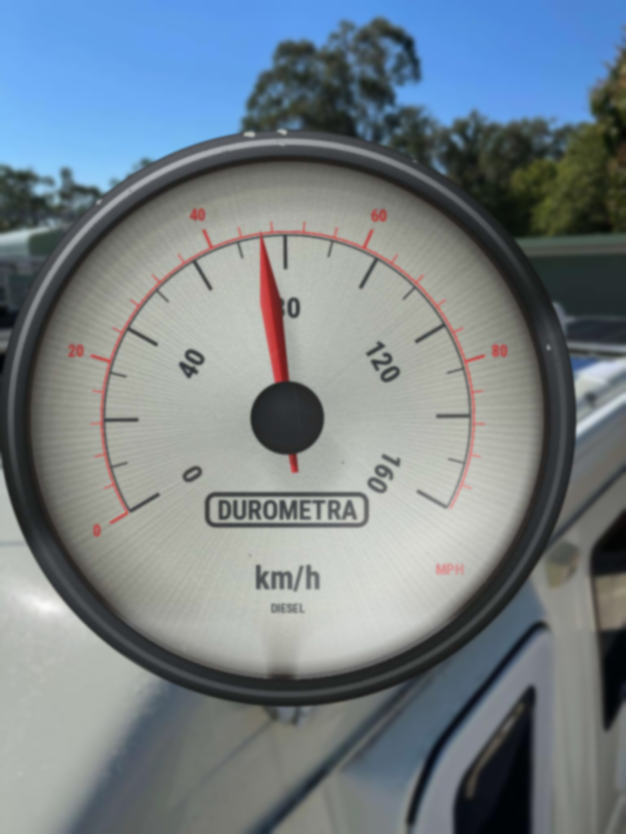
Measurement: 75
